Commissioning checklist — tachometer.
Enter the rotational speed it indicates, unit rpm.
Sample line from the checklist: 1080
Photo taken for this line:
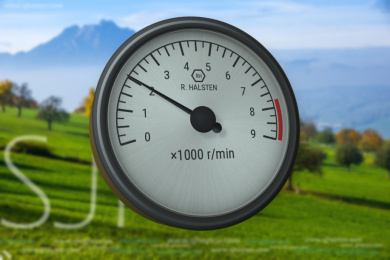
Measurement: 2000
